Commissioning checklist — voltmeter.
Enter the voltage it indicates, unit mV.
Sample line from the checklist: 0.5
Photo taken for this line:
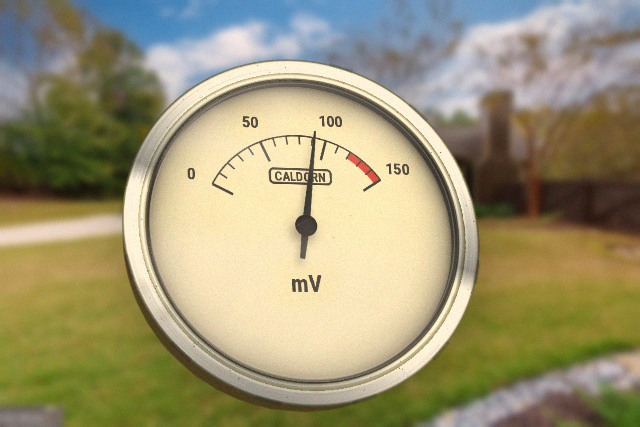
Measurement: 90
